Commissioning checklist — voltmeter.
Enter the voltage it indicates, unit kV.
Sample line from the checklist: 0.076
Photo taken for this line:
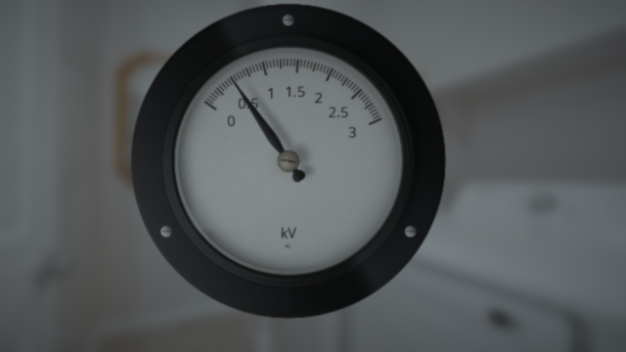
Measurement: 0.5
